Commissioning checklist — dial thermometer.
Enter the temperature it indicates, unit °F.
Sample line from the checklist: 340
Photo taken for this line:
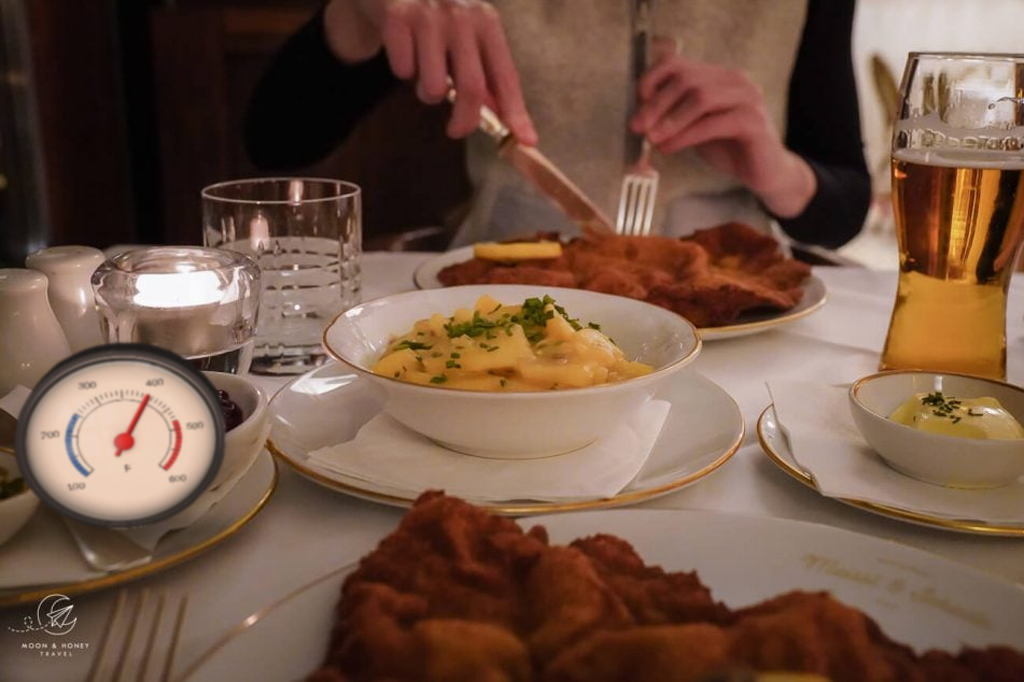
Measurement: 400
